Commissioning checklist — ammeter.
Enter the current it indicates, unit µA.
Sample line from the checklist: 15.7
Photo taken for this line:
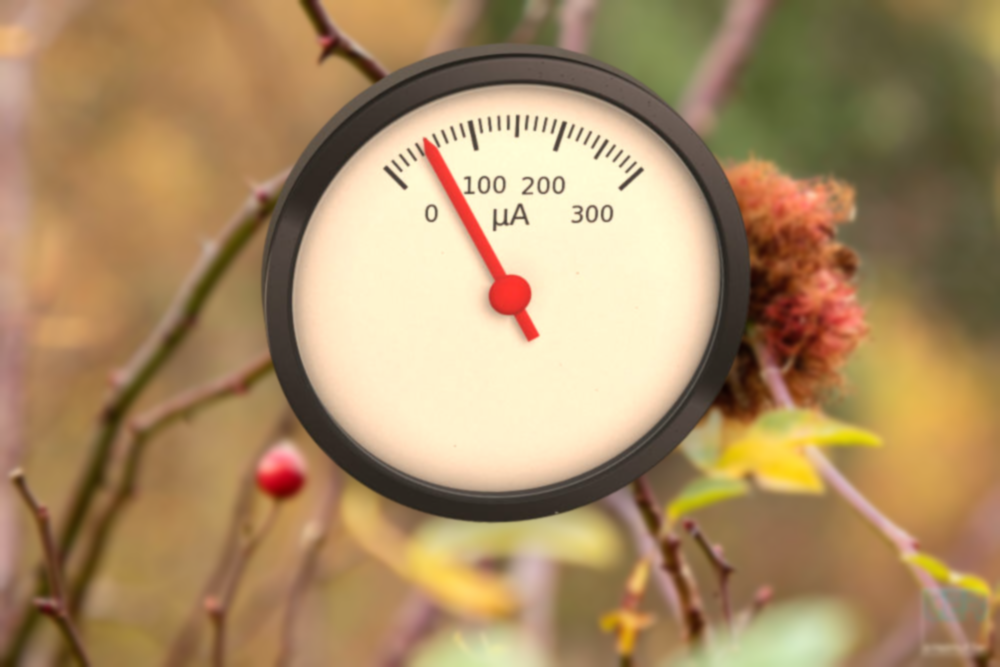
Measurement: 50
